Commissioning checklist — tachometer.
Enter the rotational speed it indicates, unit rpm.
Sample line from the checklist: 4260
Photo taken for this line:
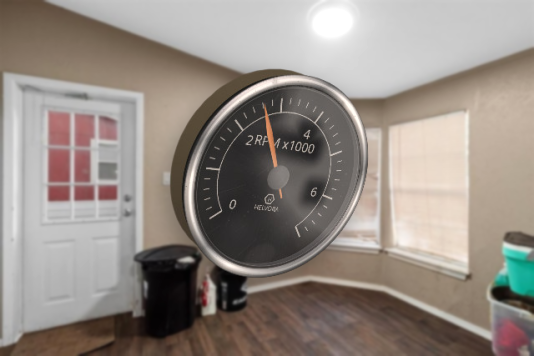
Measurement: 2600
